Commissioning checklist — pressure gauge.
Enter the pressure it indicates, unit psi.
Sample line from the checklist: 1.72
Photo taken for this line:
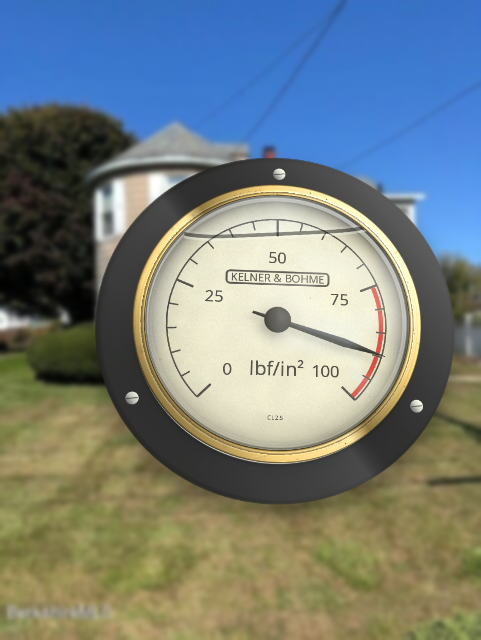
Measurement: 90
